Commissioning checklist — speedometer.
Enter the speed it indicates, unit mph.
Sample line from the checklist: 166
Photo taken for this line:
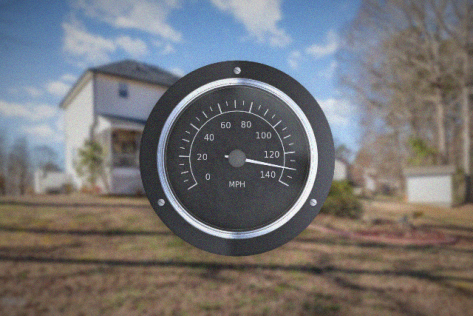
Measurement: 130
